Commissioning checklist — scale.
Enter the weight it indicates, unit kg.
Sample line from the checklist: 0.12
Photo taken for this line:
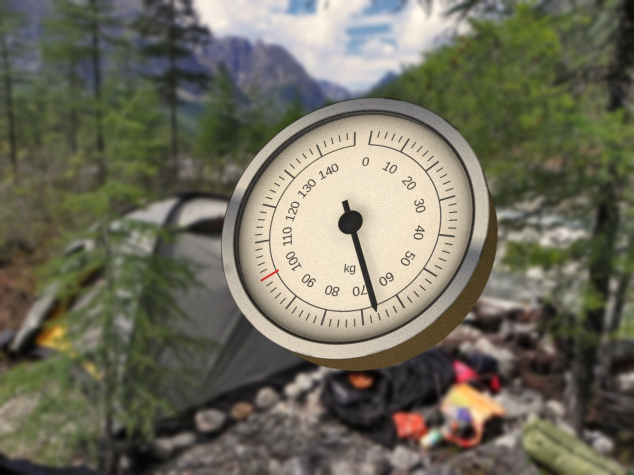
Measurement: 66
